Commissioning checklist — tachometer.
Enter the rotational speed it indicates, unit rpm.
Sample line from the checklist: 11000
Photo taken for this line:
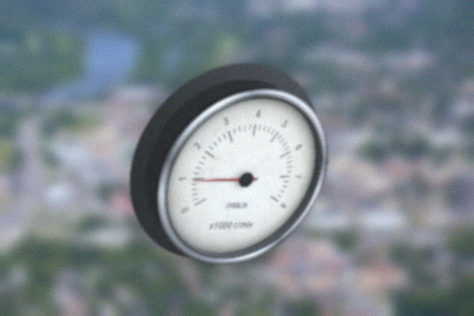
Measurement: 1000
